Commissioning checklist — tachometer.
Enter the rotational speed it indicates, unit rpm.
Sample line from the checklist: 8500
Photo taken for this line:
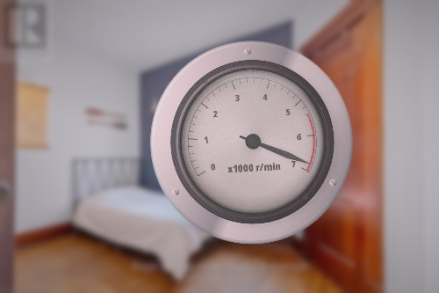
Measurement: 6800
